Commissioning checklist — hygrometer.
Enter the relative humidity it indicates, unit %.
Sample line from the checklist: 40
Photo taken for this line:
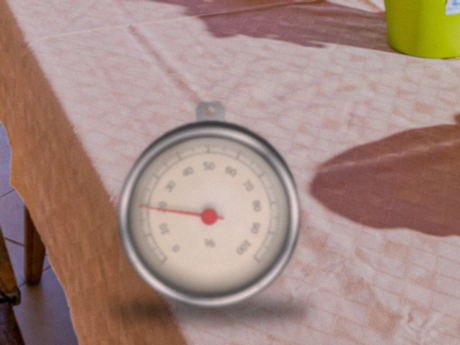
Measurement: 20
